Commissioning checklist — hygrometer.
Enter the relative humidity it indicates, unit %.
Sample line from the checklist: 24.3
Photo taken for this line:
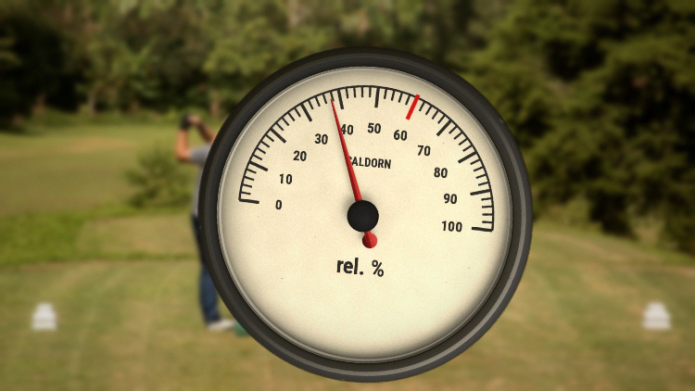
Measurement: 38
